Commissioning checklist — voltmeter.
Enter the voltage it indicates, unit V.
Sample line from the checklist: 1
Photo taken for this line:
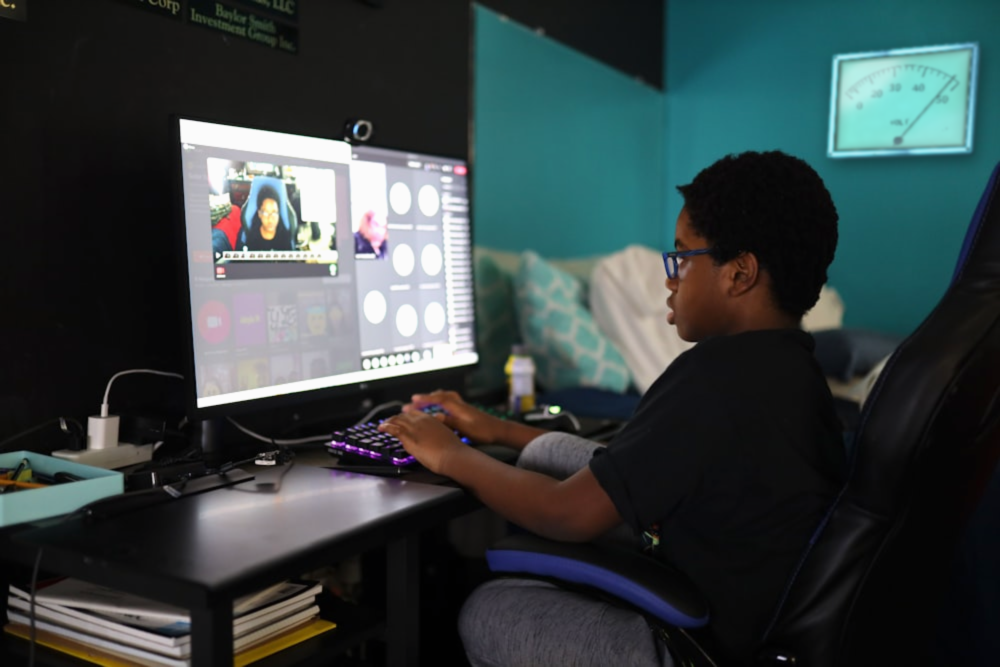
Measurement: 48
